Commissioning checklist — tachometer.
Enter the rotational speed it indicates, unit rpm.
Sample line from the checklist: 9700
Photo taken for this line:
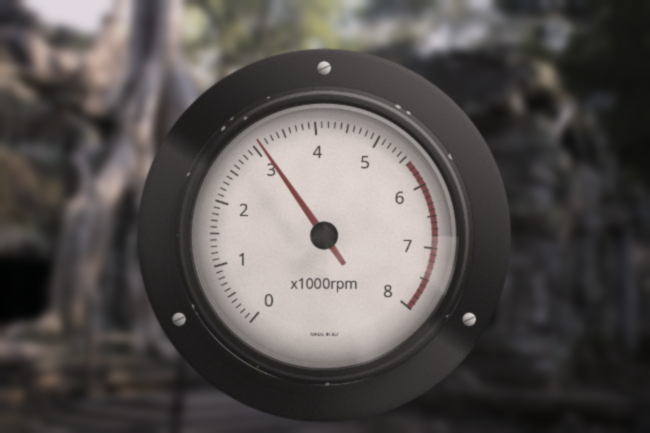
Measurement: 3100
